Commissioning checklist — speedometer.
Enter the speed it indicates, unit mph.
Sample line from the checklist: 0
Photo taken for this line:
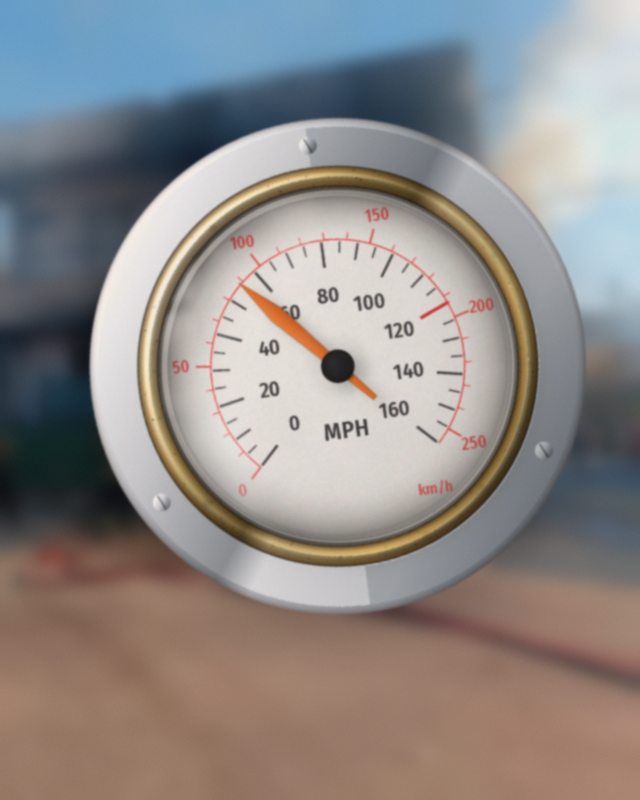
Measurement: 55
